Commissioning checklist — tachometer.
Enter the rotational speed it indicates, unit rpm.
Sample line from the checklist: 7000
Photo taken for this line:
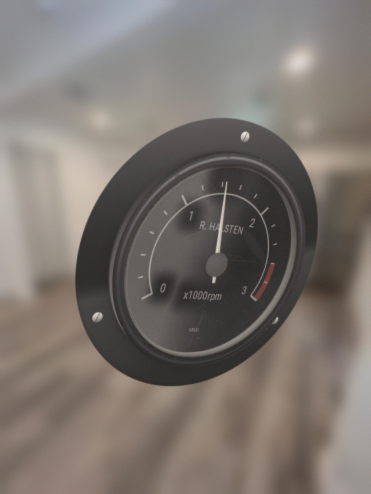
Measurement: 1400
